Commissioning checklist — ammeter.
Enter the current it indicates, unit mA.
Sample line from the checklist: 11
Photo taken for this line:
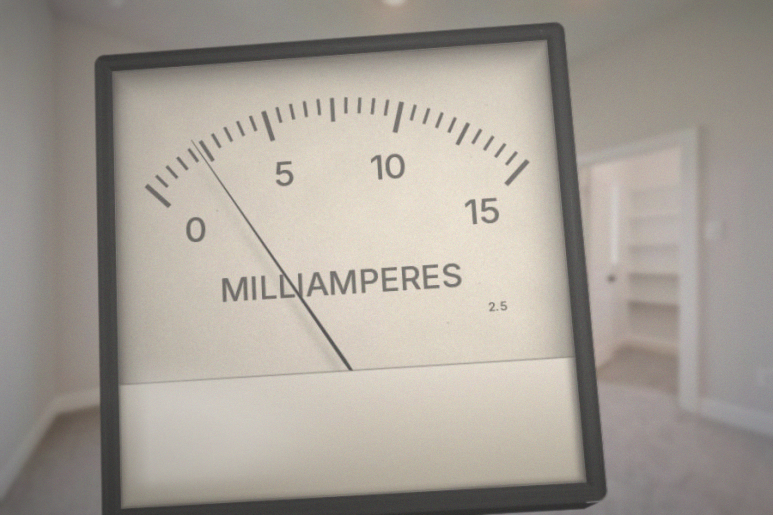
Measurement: 2.25
